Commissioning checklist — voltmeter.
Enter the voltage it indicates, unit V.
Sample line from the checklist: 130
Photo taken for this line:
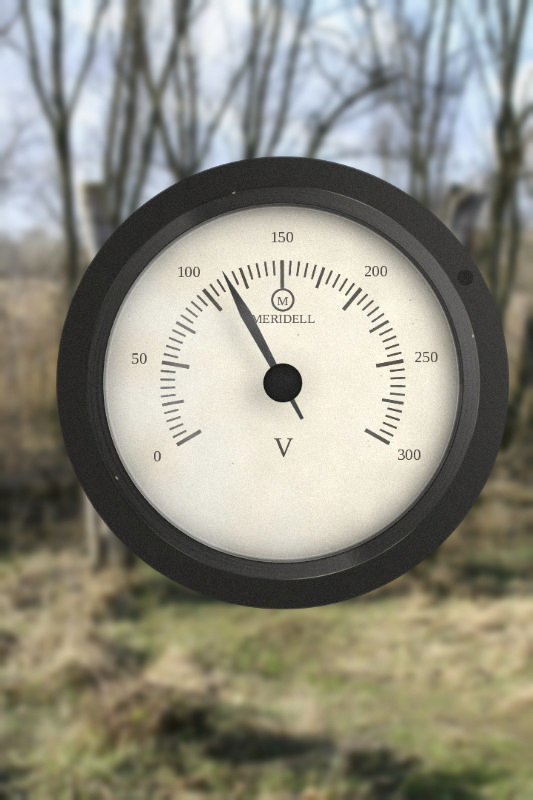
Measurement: 115
